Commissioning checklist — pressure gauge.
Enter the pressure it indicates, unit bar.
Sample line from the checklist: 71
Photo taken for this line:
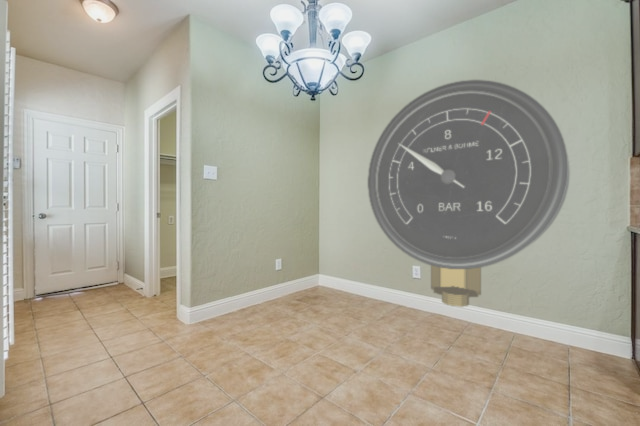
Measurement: 5
